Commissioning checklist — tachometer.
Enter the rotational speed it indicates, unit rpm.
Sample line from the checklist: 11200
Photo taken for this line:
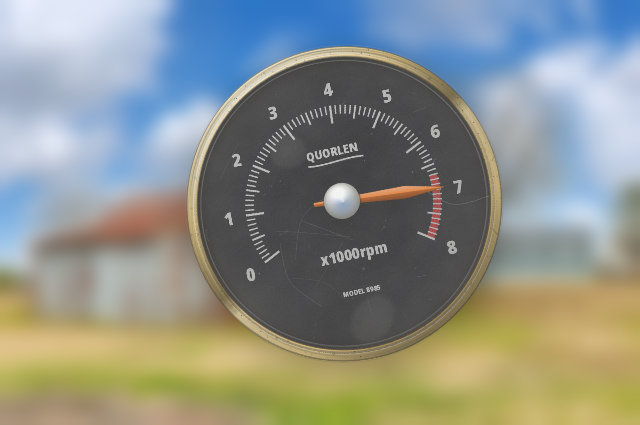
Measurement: 7000
